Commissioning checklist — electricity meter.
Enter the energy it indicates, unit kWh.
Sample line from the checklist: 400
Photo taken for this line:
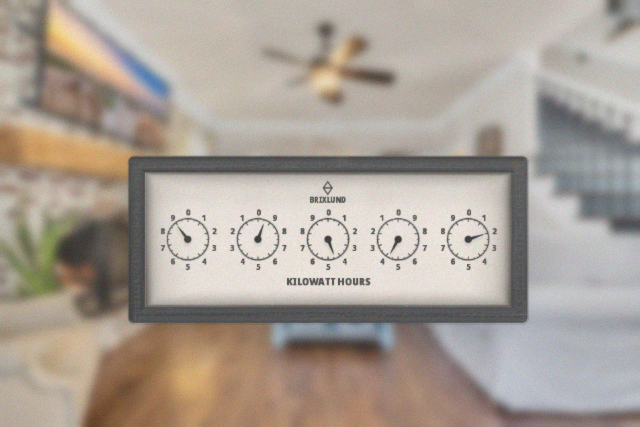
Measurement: 89442
